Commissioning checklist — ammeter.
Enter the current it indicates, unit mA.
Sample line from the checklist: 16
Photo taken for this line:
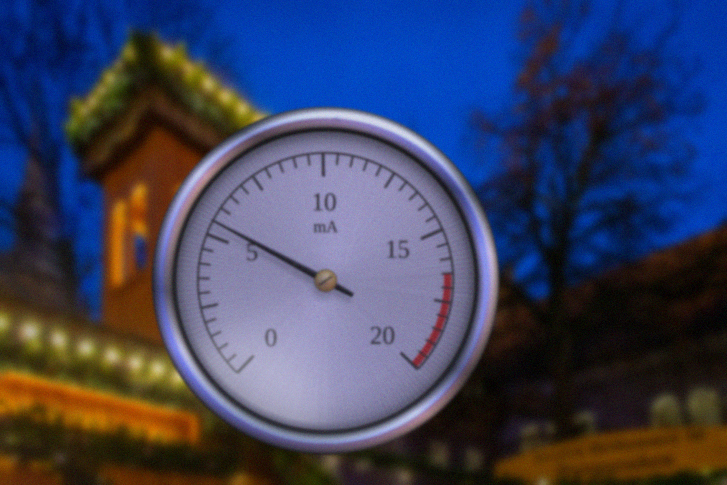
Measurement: 5.5
